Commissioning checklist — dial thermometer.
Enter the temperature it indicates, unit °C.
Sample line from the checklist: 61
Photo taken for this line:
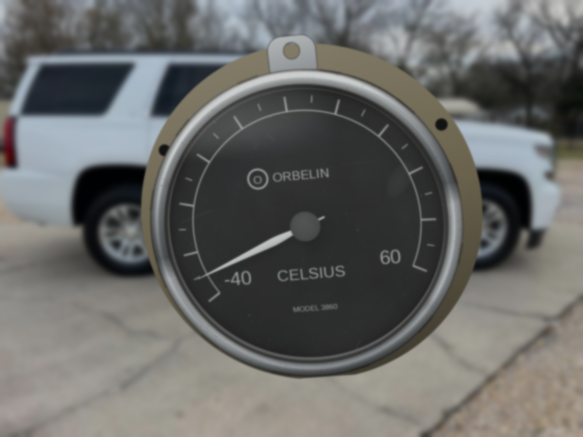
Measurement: -35
